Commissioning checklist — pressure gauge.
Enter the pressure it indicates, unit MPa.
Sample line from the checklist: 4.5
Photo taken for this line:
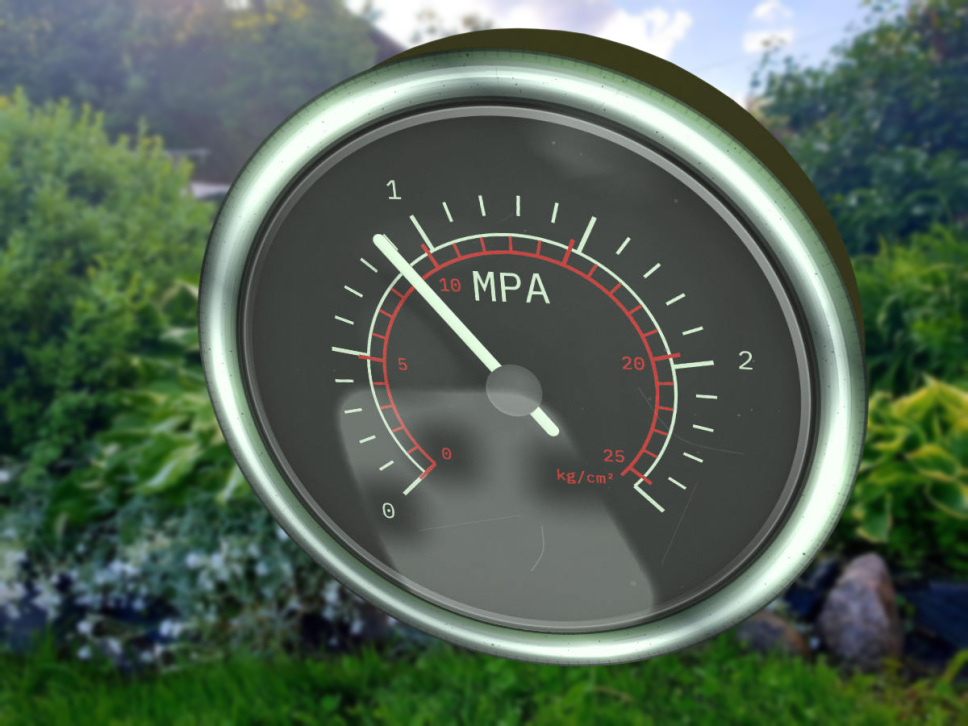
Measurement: 0.9
